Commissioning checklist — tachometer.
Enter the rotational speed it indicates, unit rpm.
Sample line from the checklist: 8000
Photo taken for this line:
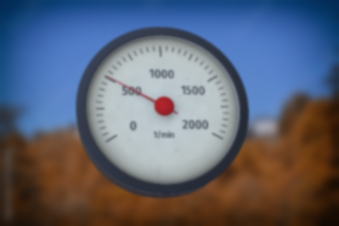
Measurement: 500
